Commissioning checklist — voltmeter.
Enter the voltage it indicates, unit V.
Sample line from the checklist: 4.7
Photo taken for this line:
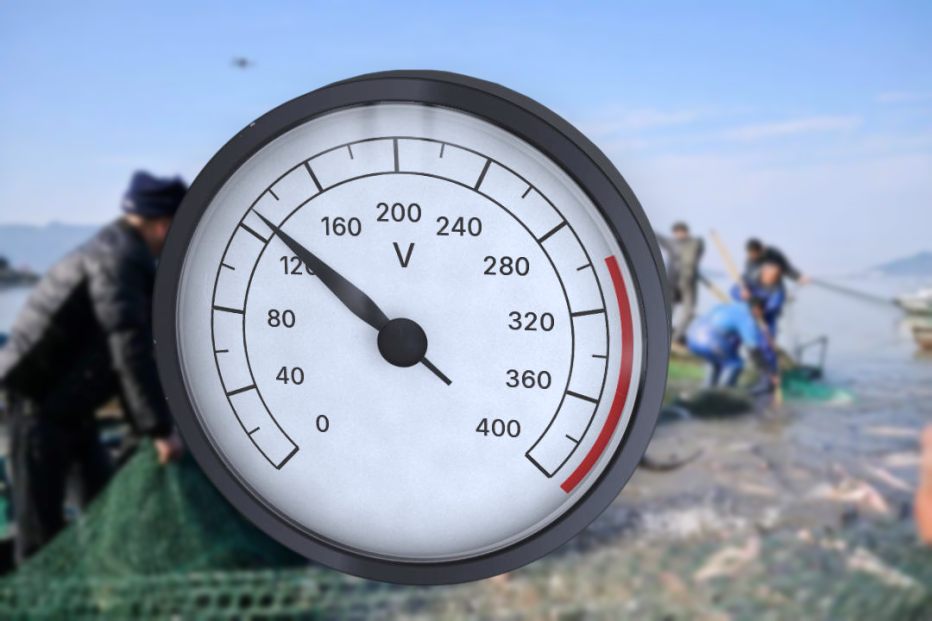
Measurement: 130
